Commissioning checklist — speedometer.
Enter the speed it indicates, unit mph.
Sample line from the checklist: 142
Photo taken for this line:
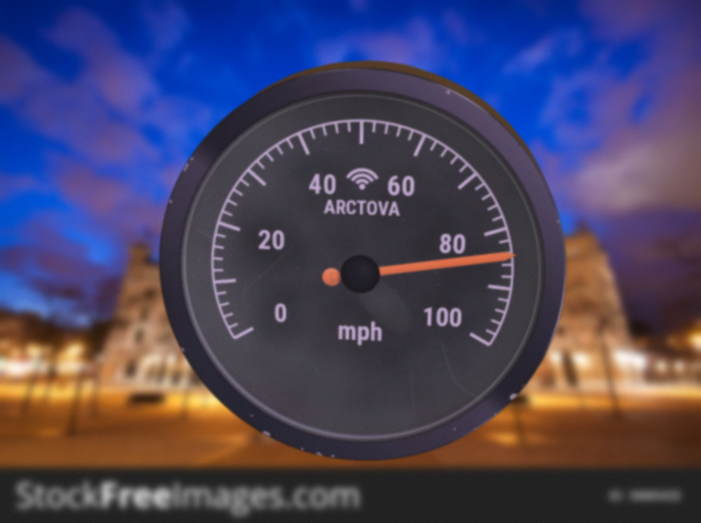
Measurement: 84
